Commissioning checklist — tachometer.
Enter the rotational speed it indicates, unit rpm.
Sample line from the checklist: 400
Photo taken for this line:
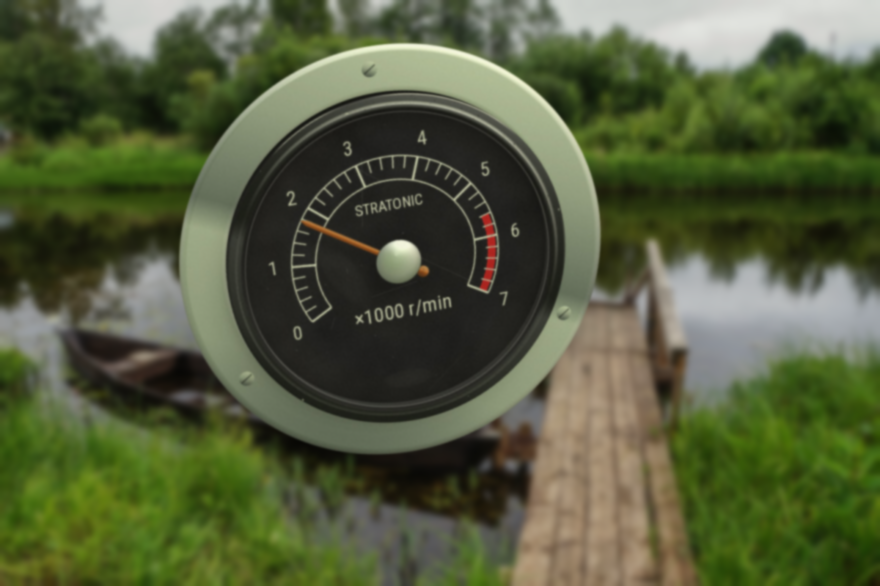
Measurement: 1800
